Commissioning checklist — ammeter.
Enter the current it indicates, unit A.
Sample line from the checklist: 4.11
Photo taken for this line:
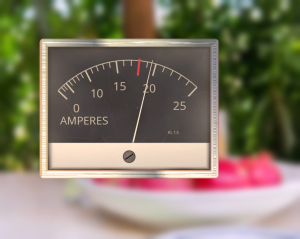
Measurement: 19.5
